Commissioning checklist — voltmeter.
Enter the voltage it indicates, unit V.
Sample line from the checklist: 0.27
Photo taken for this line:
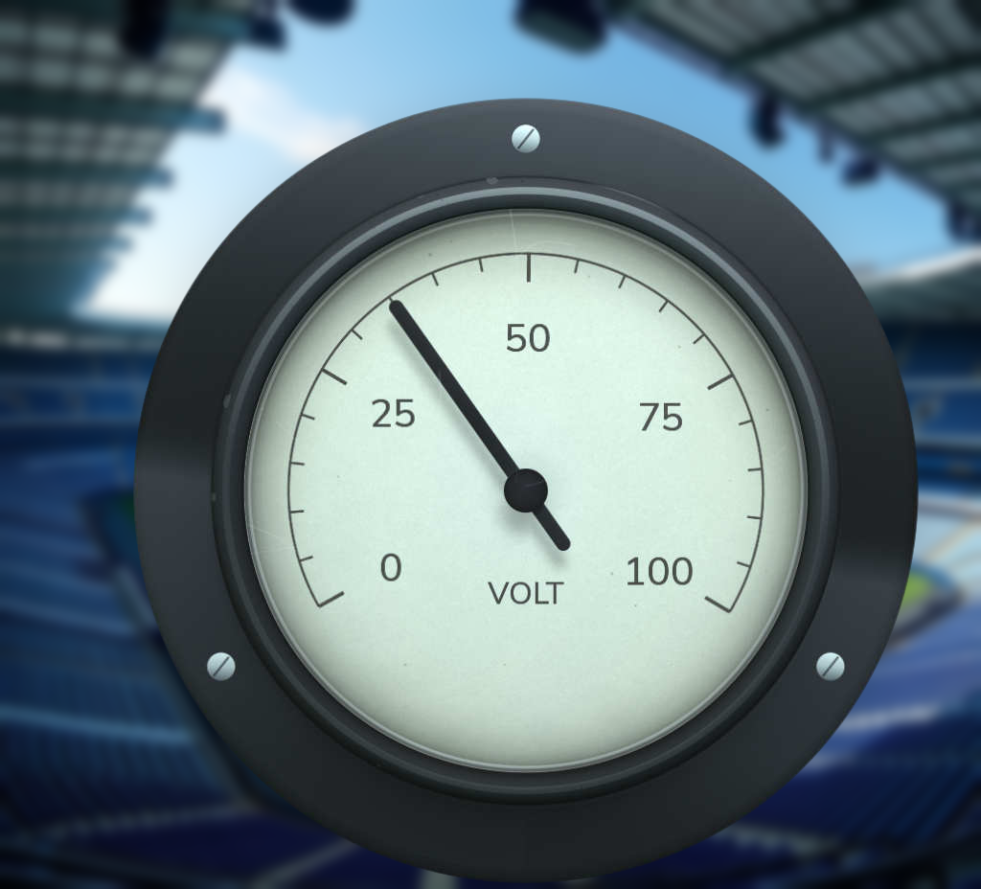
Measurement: 35
